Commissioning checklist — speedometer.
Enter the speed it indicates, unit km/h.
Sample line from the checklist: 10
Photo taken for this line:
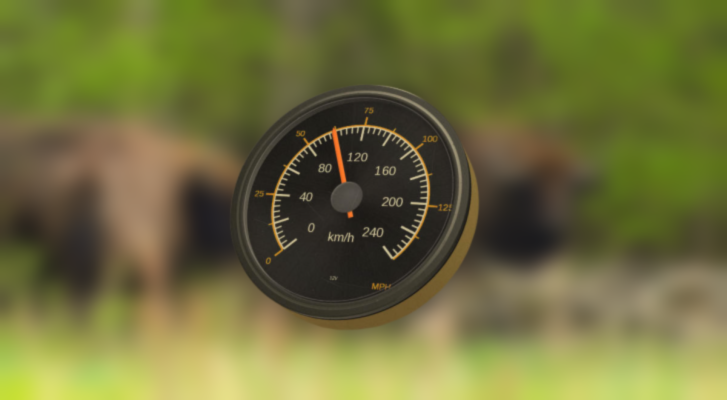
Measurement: 100
